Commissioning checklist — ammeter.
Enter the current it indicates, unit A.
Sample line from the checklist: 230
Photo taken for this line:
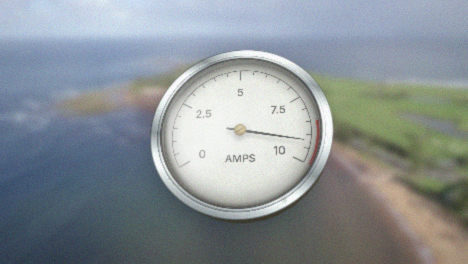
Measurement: 9.25
